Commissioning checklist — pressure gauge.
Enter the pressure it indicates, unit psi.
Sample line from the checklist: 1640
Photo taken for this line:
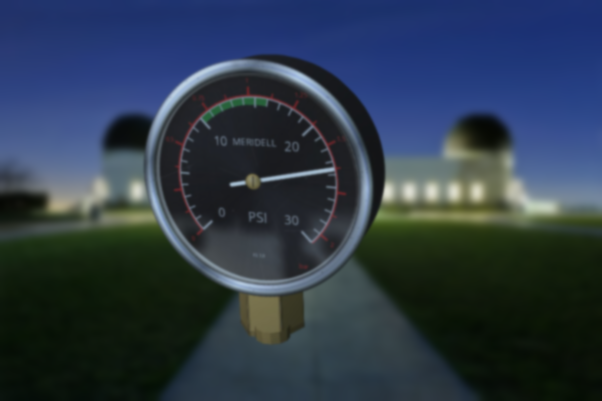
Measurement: 23.5
